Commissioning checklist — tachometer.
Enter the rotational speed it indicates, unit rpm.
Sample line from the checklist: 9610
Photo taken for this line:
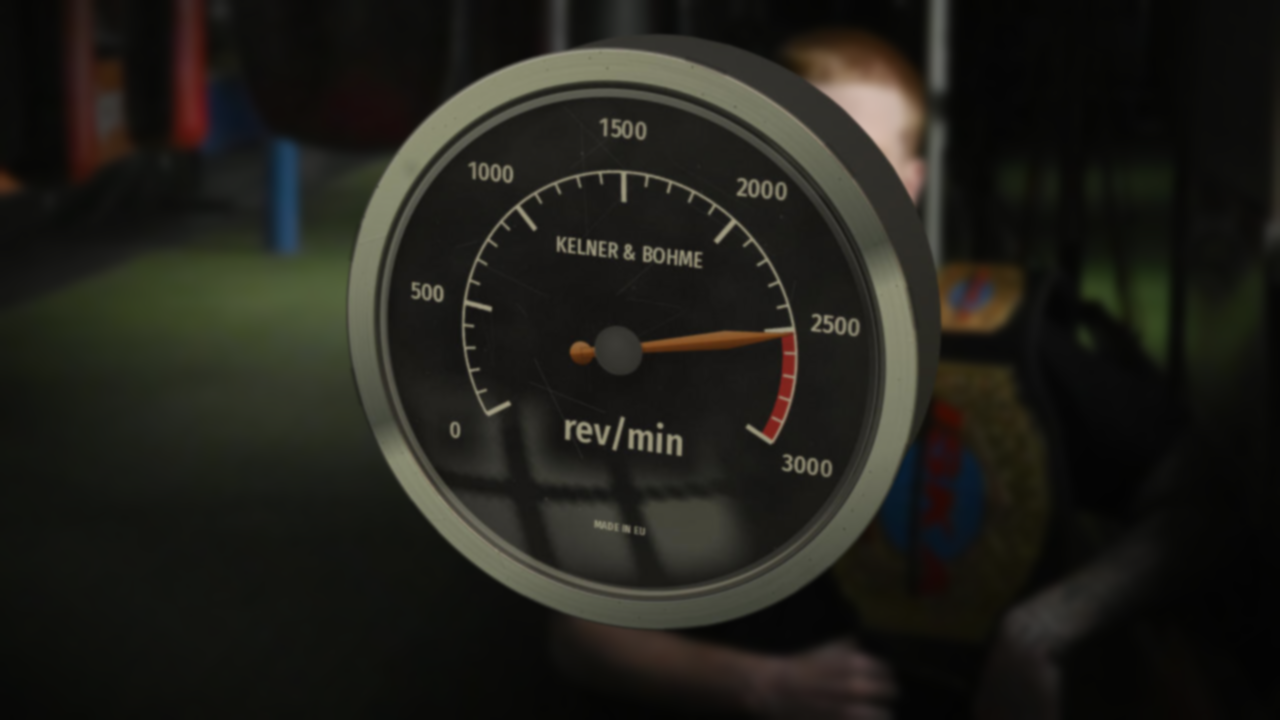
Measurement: 2500
